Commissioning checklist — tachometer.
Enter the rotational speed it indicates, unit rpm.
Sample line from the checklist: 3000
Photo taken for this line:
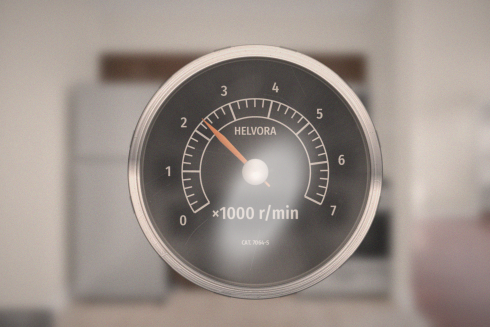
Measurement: 2300
